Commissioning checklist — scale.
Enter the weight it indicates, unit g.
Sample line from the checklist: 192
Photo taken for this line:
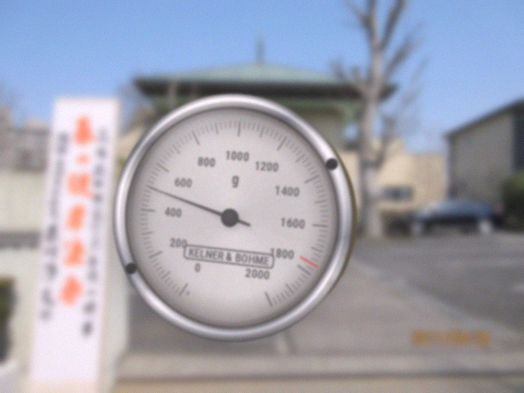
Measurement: 500
